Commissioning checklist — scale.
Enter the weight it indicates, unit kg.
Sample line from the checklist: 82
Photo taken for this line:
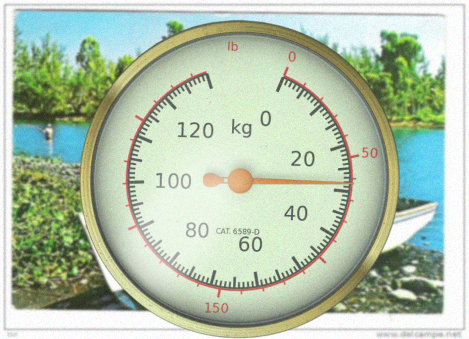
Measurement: 28
